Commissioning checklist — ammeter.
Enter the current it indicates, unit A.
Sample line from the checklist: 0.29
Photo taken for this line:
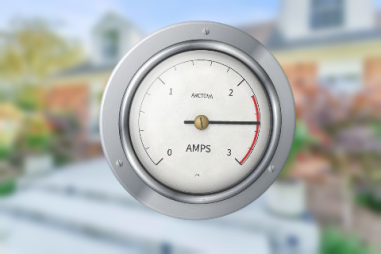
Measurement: 2.5
